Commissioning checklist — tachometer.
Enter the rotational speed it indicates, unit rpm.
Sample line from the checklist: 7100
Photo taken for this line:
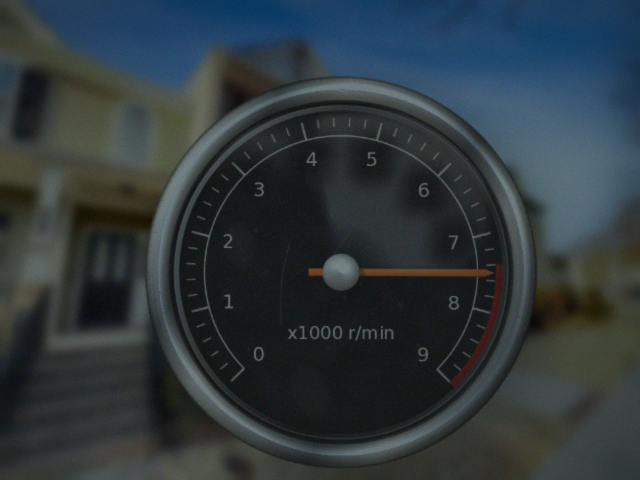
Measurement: 7500
